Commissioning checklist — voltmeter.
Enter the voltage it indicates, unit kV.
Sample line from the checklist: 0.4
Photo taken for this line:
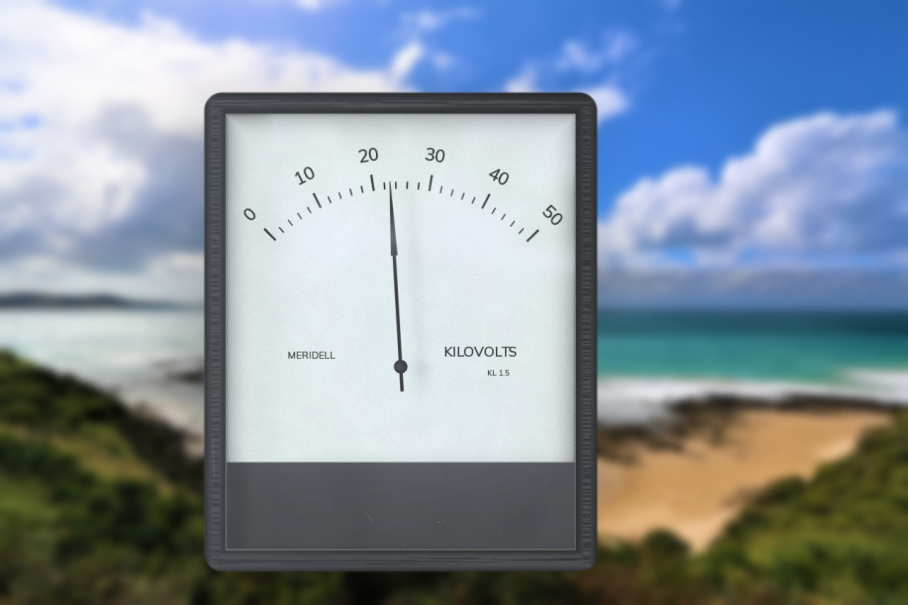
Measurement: 23
